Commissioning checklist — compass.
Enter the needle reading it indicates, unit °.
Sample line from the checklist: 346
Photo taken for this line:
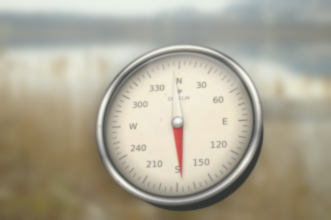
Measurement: 175
